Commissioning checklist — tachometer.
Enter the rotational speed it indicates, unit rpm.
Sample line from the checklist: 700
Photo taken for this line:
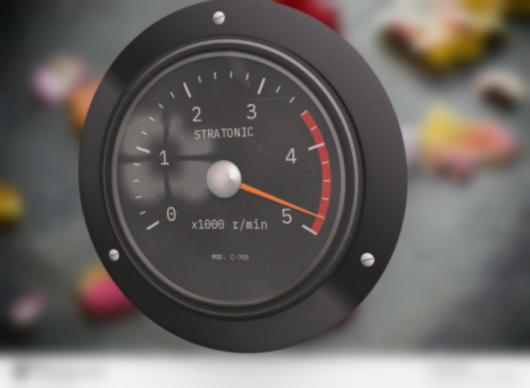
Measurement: 4800
